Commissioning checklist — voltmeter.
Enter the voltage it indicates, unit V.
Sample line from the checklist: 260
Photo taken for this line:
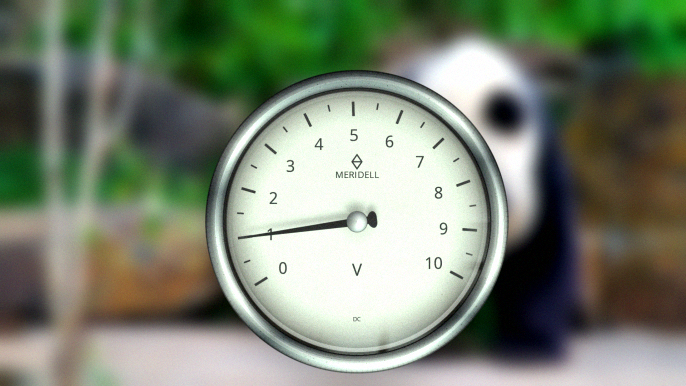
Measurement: 1
